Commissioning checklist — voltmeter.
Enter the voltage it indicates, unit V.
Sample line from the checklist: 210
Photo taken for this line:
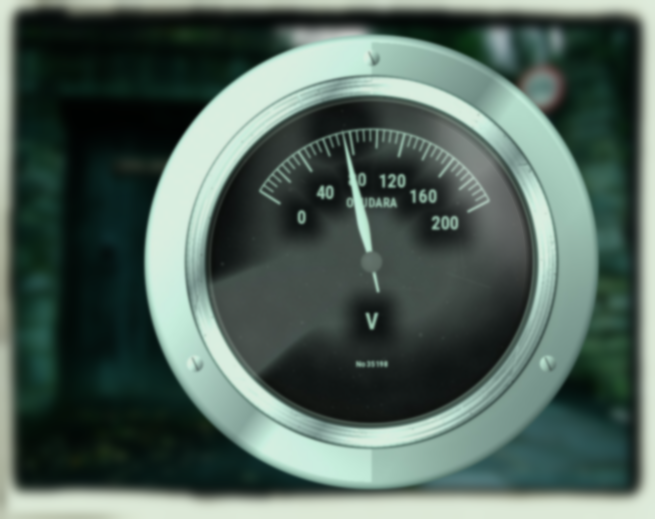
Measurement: 75
